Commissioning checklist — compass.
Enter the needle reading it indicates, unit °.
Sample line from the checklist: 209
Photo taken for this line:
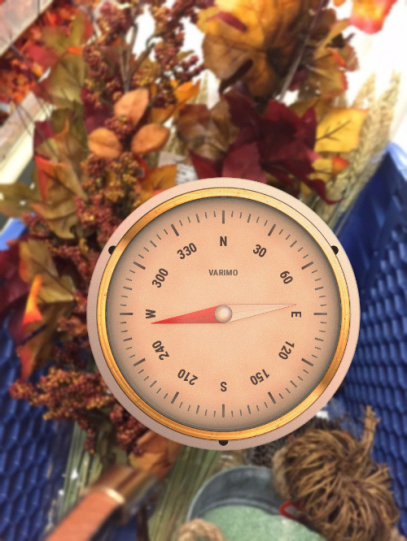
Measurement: 262.5
